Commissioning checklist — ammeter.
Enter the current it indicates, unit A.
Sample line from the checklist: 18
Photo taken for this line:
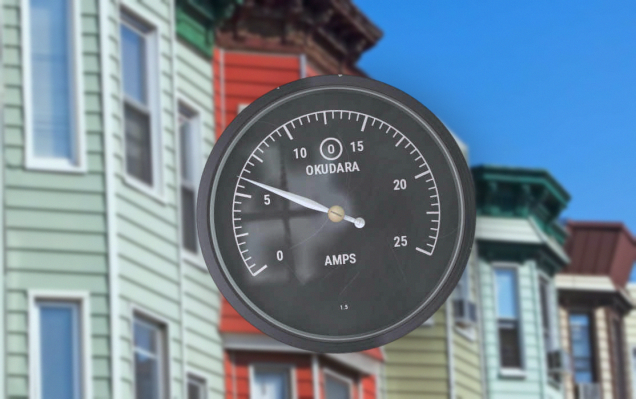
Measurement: 6
